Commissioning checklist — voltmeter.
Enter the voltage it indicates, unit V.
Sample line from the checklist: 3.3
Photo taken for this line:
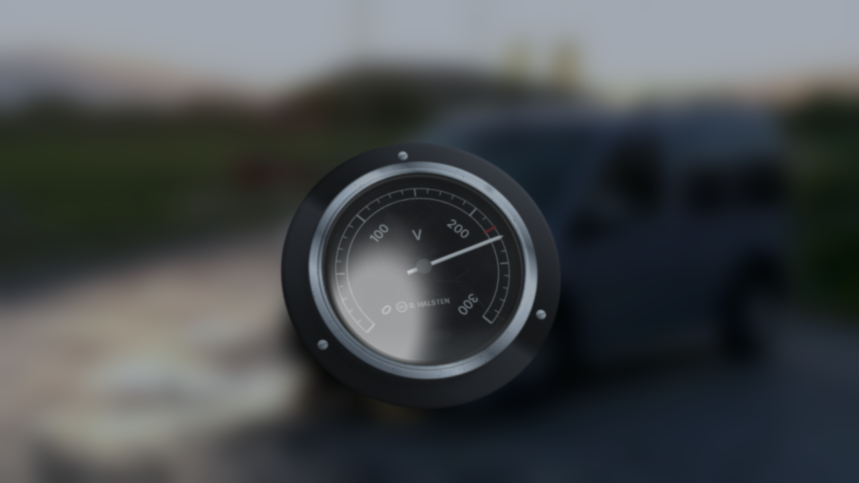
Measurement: 230
